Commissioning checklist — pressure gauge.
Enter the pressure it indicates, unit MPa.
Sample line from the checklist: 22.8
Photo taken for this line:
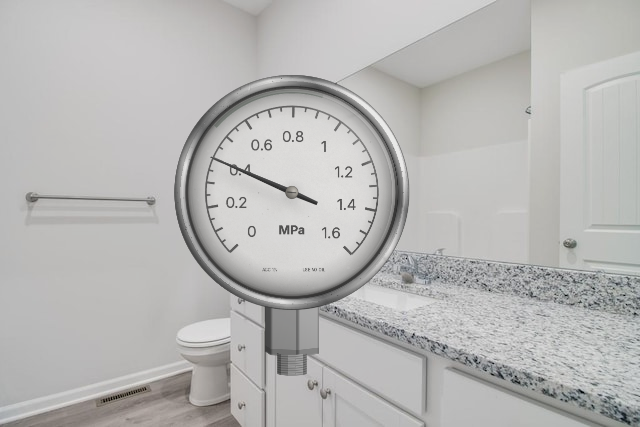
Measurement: 0.4
